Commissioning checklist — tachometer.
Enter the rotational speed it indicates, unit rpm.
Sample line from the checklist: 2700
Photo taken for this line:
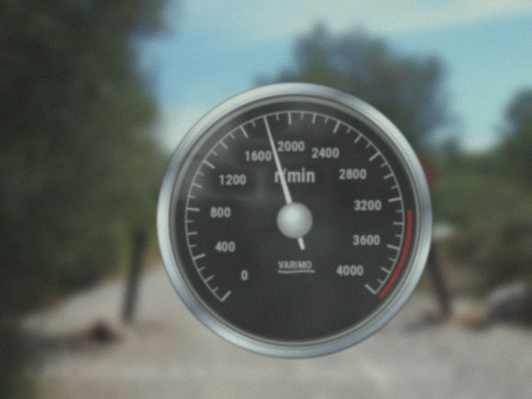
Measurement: 1800
